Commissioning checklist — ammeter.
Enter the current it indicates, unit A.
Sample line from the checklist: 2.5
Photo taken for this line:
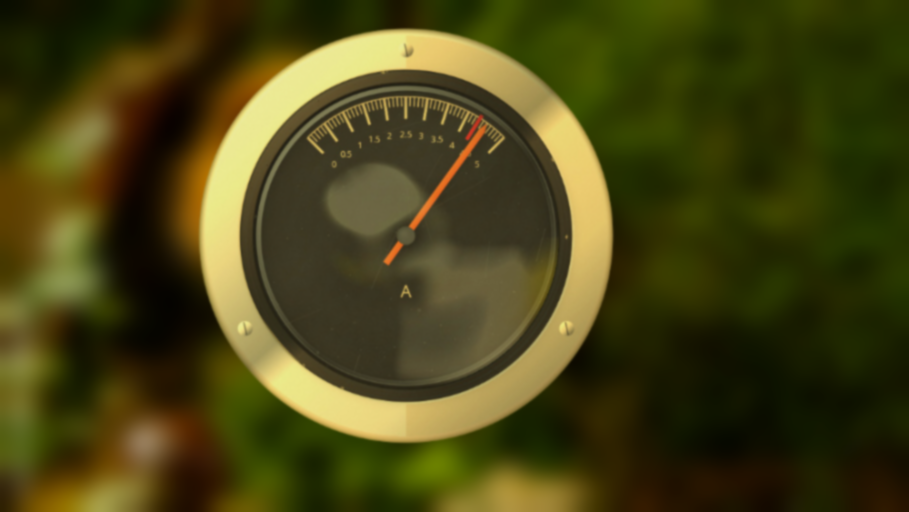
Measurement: 4.5
